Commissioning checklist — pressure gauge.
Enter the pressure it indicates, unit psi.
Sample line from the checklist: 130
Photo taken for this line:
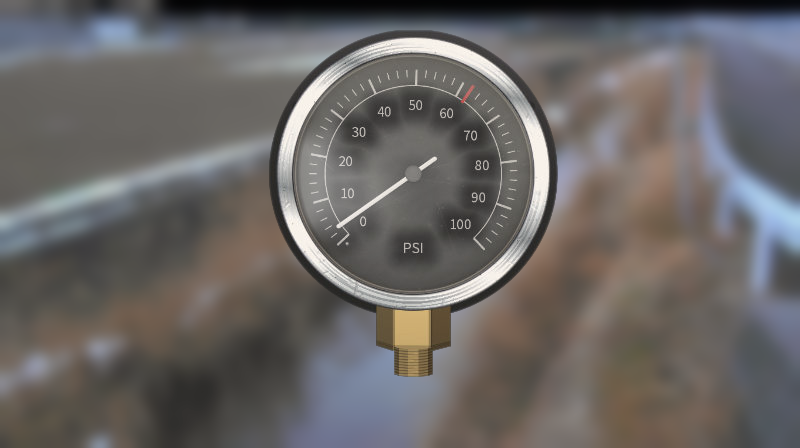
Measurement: 3
